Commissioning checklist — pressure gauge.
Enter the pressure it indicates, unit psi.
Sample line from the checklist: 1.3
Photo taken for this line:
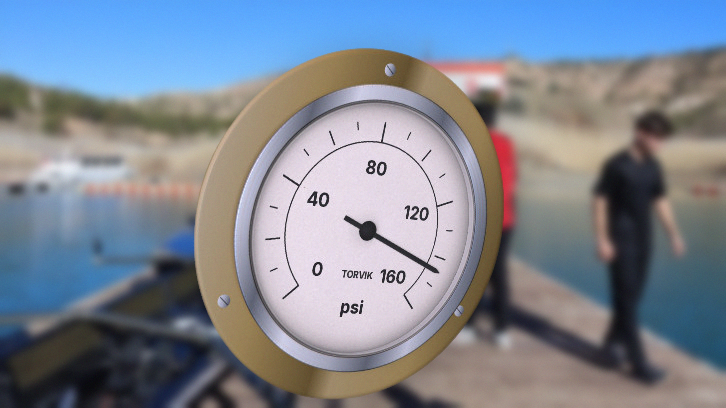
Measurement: 145
